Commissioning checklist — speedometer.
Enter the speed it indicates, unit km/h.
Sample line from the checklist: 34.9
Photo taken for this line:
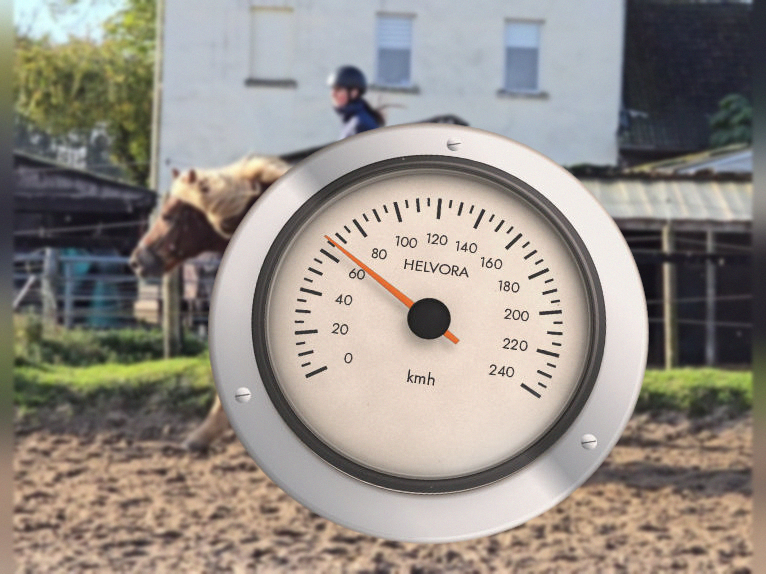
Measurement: 65
